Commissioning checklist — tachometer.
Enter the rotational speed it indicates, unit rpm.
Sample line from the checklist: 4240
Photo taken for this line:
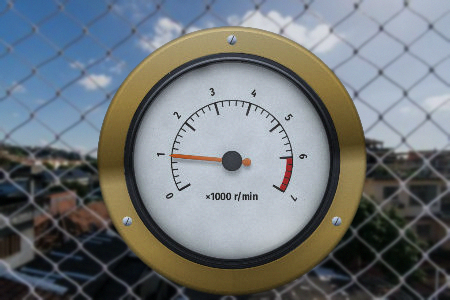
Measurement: 1000
